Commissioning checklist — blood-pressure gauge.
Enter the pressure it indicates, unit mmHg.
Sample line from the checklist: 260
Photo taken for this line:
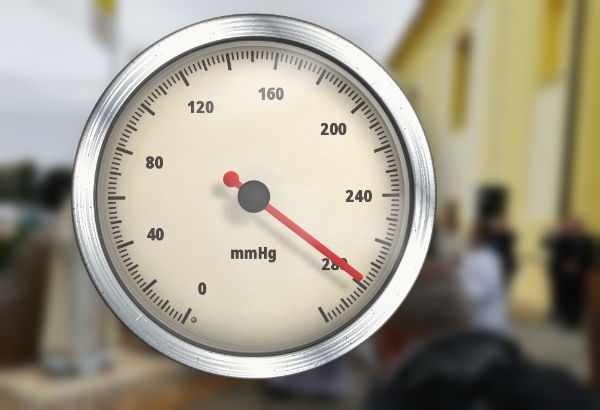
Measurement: 278
